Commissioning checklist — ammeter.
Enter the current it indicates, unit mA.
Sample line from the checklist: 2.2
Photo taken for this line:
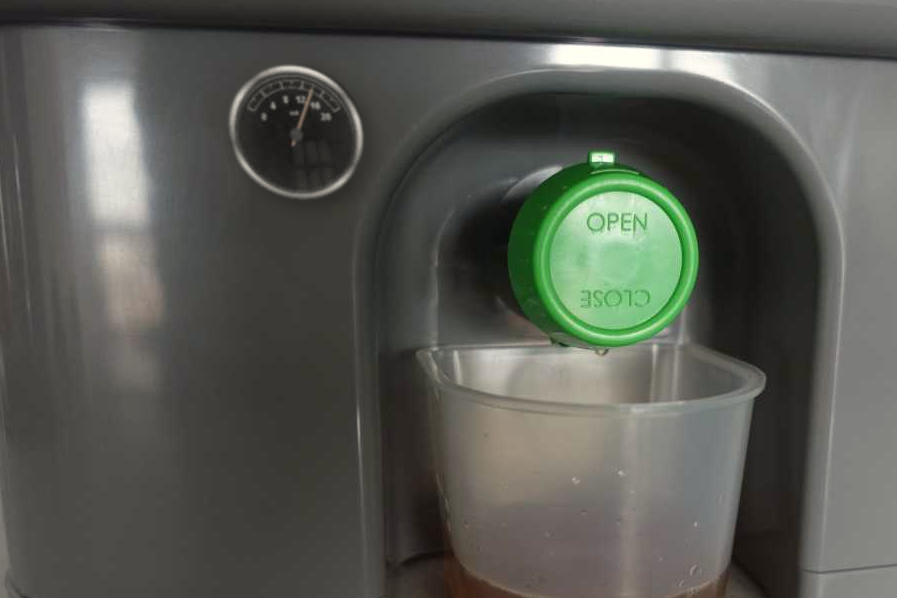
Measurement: 14
